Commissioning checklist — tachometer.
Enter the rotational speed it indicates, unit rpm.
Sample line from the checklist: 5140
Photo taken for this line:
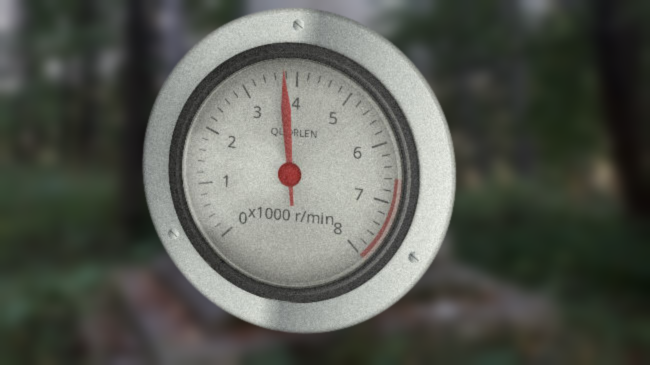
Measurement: 3800
